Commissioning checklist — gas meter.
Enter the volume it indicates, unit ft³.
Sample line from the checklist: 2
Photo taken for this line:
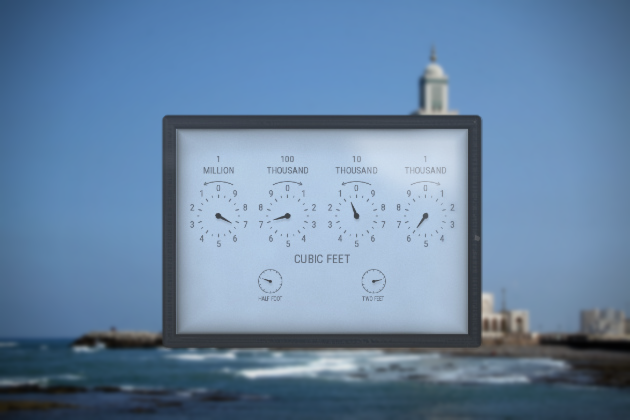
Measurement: 670600
